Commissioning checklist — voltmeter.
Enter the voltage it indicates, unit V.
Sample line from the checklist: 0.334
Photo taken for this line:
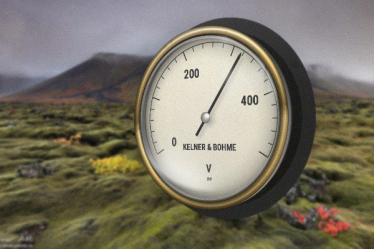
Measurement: 320
